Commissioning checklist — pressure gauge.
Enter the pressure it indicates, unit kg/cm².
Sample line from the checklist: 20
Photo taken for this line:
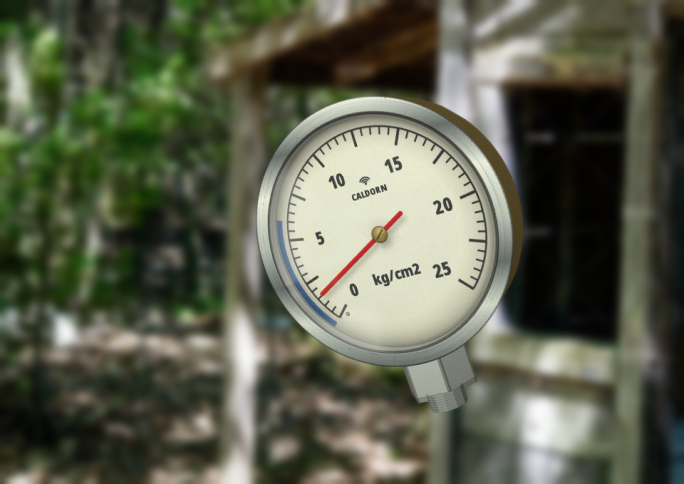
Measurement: 1.5
